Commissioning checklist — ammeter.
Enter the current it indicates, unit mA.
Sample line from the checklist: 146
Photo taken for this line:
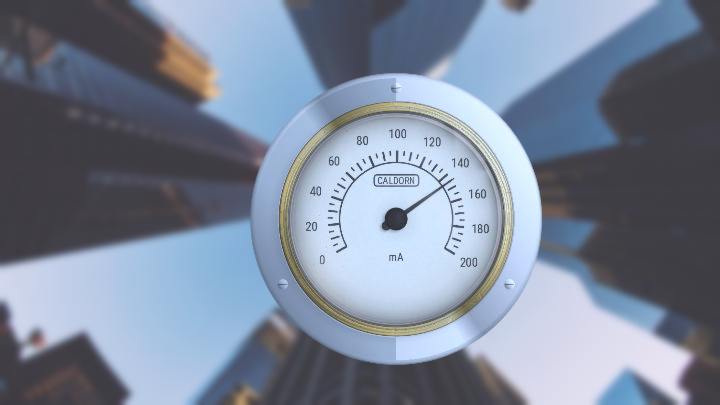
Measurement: 145
